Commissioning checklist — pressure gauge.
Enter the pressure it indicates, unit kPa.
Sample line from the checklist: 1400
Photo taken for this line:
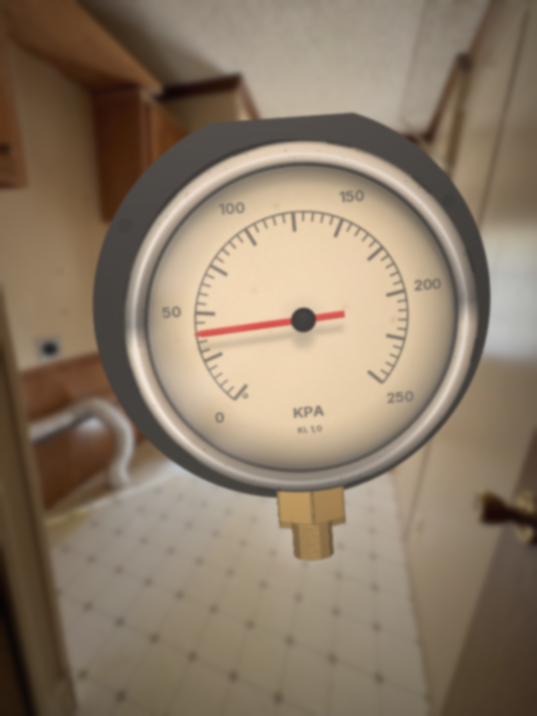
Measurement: 40
